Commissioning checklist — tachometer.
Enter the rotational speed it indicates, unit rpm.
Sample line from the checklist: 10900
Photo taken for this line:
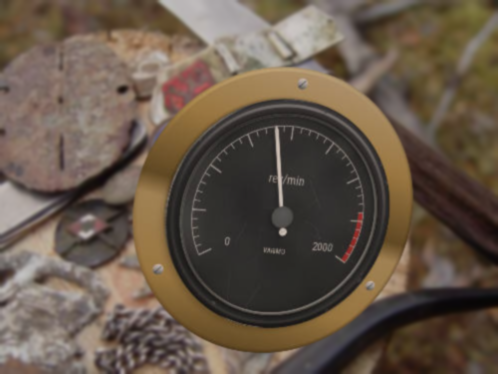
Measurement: 900
